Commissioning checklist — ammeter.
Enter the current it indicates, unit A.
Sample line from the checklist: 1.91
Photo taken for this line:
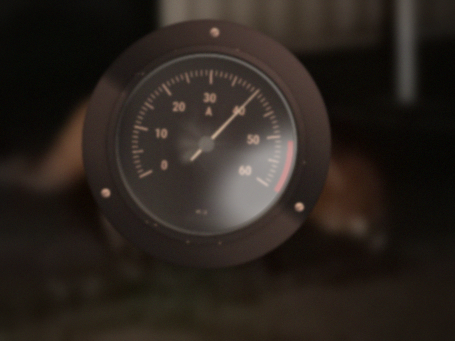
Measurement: 40
